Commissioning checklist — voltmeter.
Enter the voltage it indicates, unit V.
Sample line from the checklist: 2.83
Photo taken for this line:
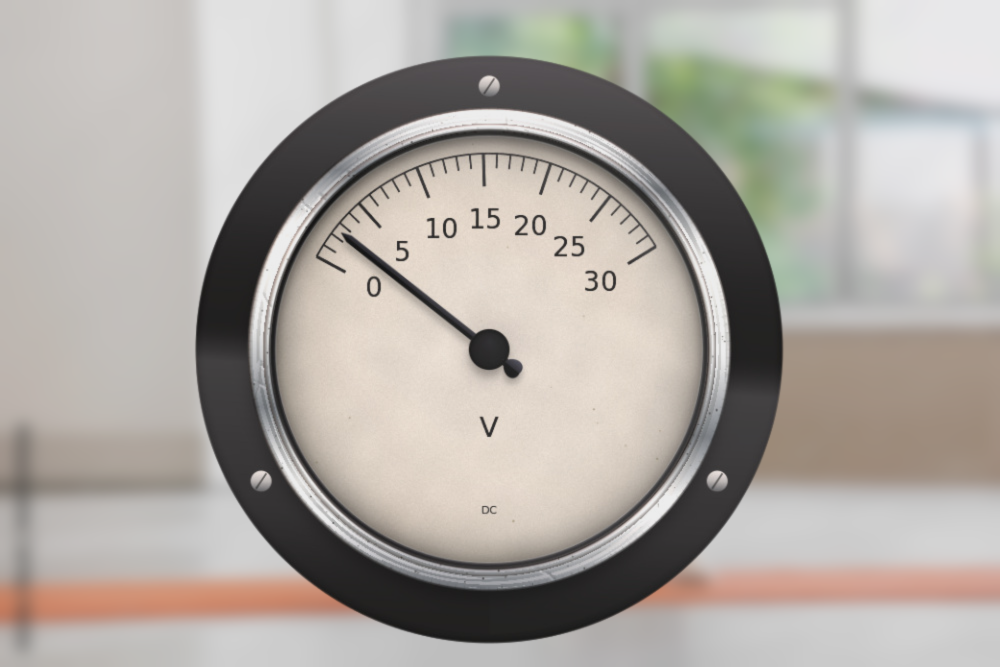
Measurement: 2.5
